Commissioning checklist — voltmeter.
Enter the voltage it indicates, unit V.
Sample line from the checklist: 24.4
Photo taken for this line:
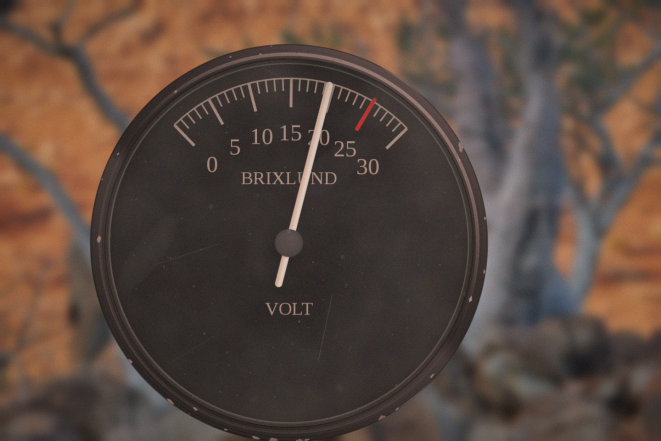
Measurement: 19.5
